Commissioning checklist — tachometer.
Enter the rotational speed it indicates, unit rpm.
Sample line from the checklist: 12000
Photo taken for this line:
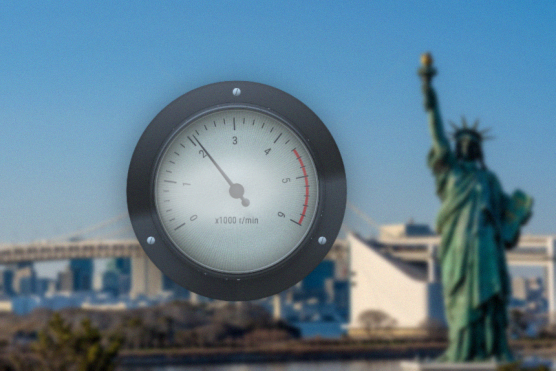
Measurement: 2100
